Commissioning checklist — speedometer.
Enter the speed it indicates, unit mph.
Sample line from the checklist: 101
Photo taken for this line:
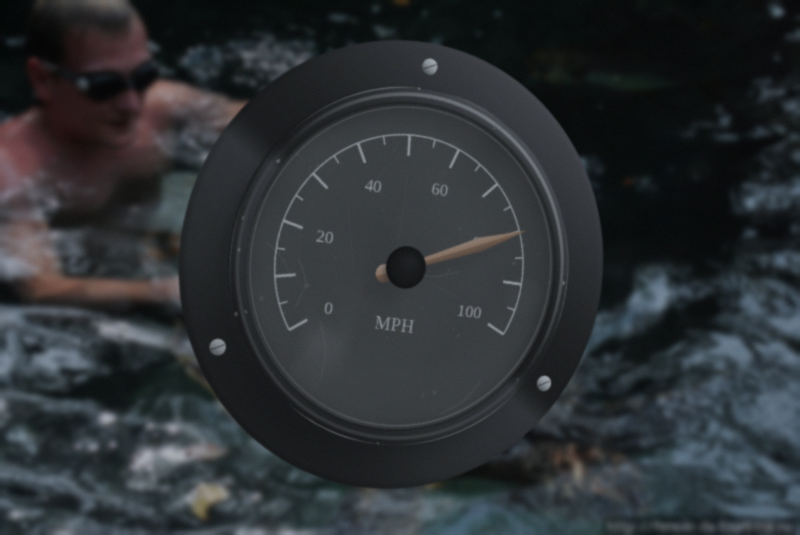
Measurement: 80
